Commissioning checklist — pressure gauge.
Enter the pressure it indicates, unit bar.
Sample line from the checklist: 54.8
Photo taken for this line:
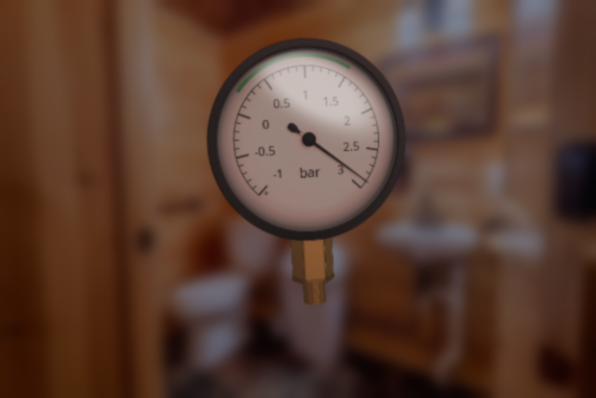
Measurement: 2.9
